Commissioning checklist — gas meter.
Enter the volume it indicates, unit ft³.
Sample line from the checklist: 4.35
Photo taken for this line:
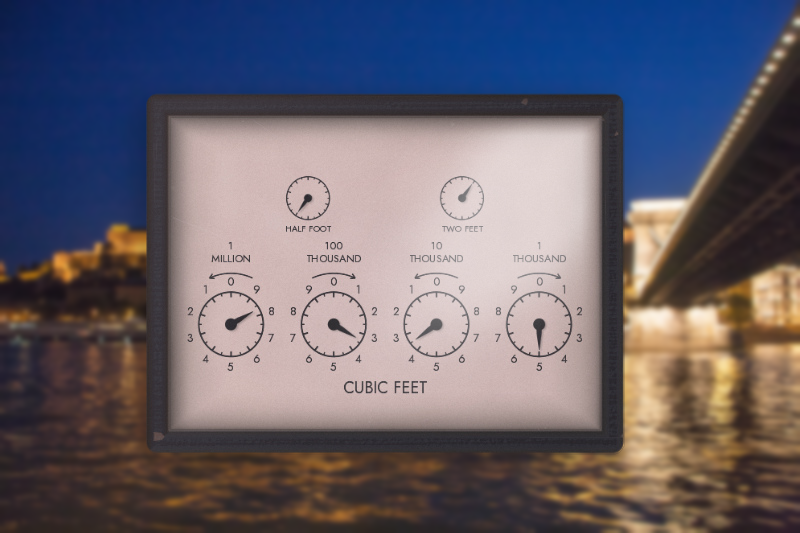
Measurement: 833500
